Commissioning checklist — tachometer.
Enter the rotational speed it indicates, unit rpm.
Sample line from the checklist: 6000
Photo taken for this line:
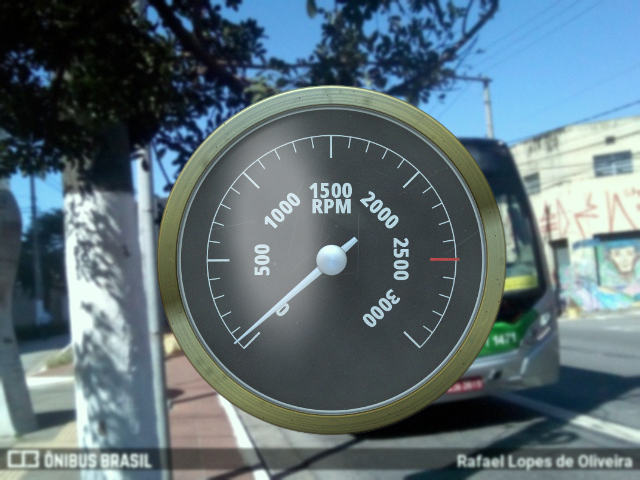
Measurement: 50
